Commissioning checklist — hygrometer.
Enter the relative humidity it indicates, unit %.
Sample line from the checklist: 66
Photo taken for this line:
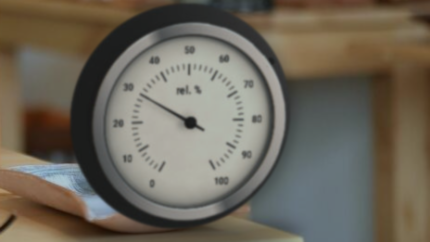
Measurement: 30
